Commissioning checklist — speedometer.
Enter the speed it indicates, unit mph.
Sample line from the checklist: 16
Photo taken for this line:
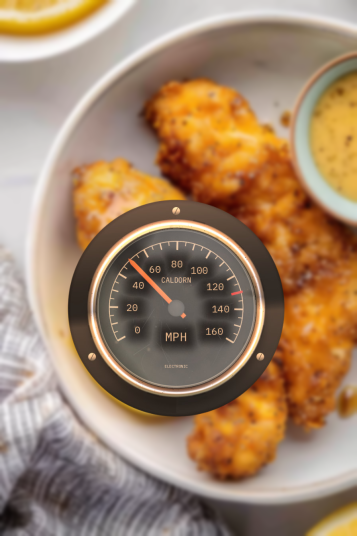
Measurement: 50
